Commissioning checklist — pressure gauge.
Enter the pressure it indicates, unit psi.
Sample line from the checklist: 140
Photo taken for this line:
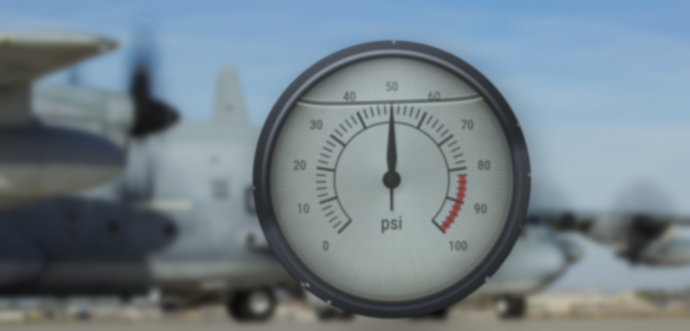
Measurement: 50
